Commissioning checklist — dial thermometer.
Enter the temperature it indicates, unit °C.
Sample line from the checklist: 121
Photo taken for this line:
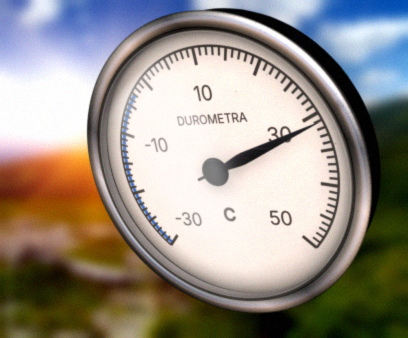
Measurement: 31
